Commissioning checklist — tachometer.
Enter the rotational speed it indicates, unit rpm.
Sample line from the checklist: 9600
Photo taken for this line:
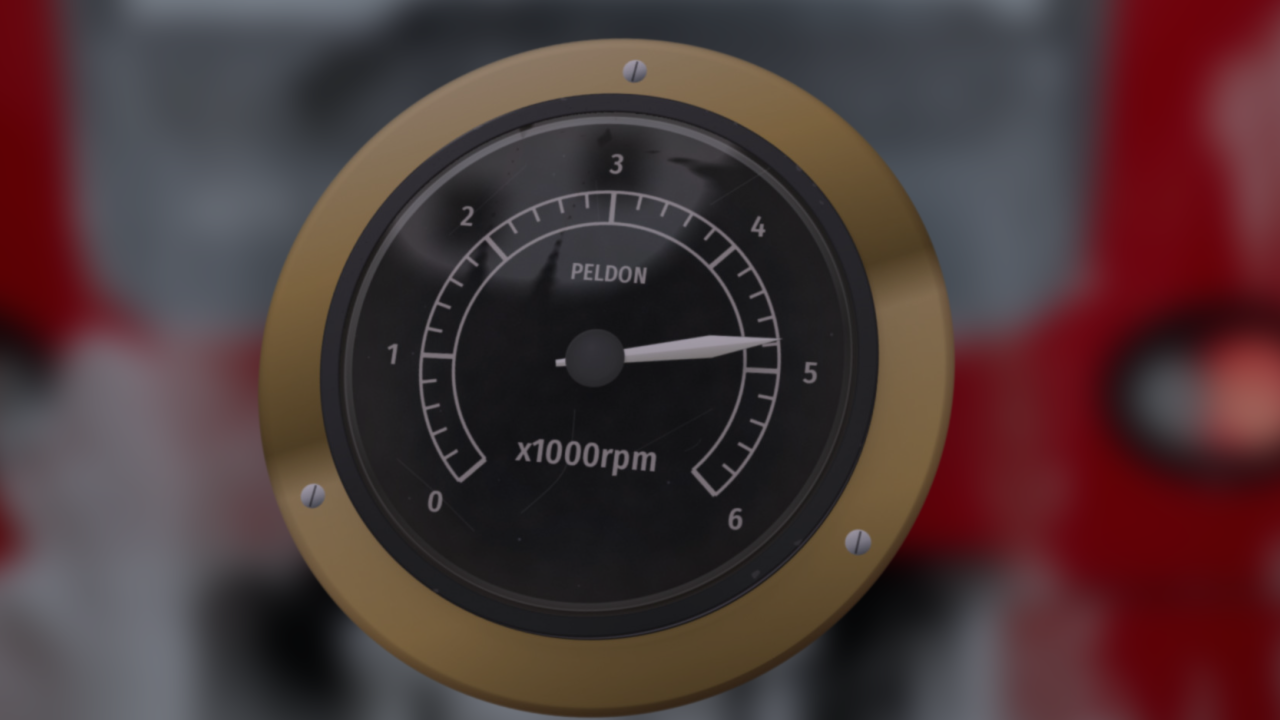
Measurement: 4800
